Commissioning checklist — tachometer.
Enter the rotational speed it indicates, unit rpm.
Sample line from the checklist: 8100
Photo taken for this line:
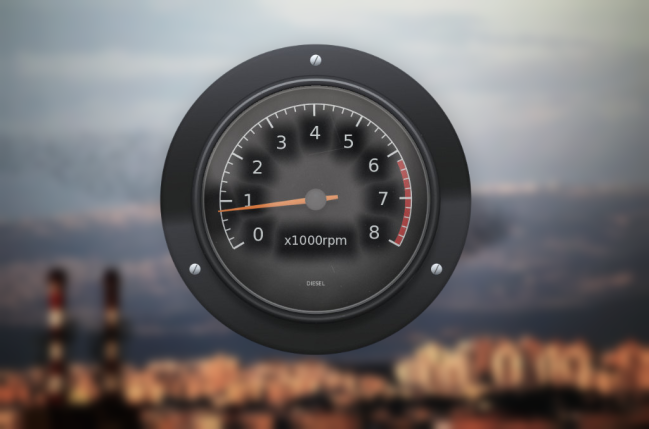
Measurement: 800
